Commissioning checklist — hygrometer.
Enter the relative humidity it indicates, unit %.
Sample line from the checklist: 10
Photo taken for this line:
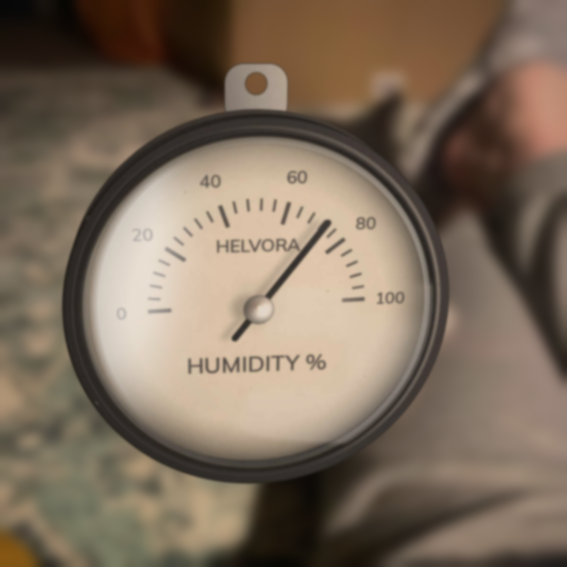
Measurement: 72
